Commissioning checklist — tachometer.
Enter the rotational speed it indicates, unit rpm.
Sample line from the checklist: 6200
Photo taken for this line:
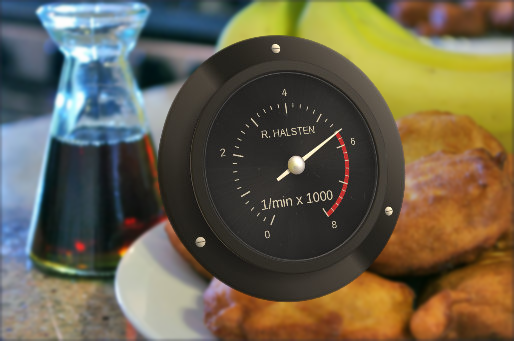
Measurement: 5600
